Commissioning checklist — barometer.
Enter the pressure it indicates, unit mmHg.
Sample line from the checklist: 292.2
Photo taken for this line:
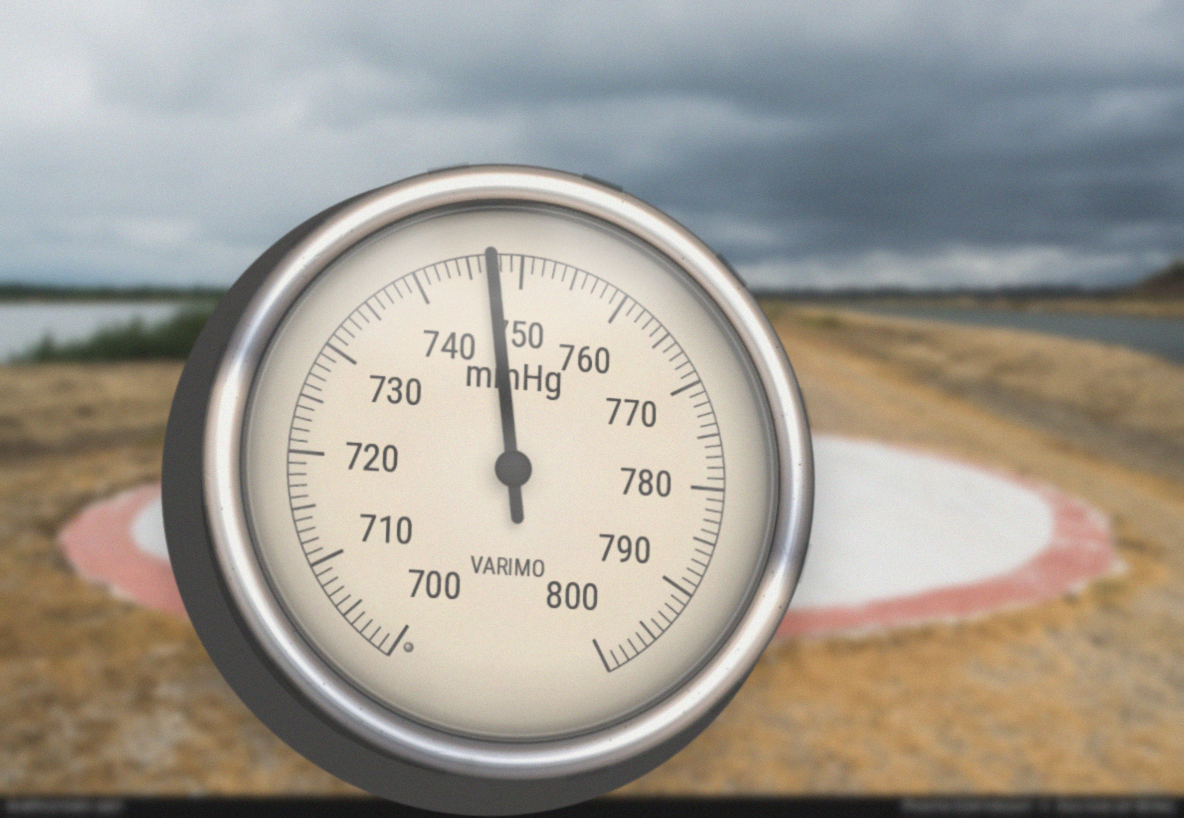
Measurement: 747
